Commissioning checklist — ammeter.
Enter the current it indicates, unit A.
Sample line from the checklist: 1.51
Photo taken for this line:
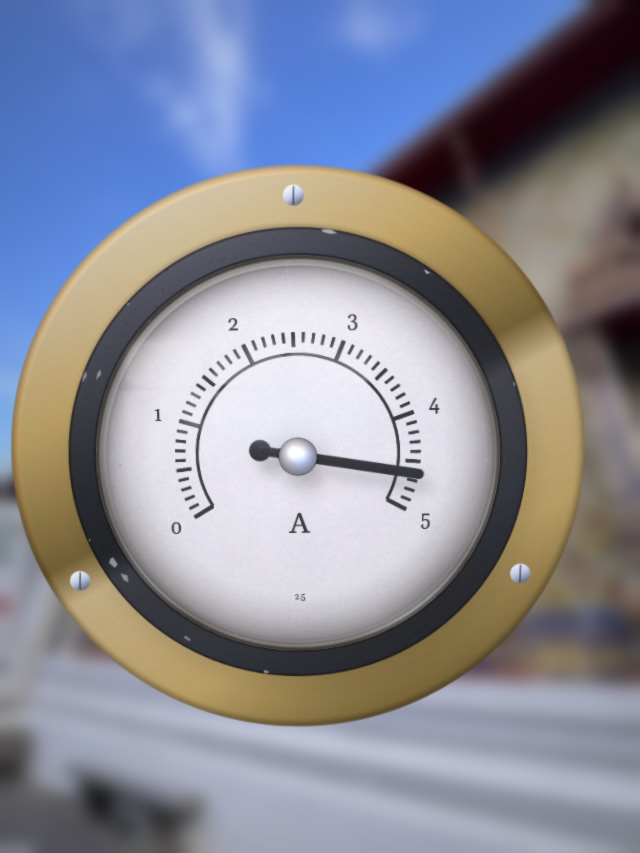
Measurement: 4.6
